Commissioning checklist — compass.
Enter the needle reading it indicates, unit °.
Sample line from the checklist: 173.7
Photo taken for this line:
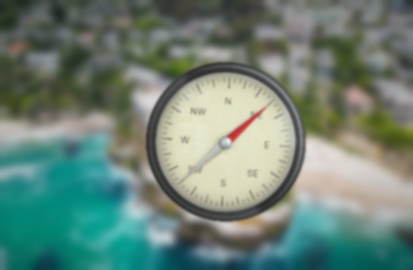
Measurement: 45
